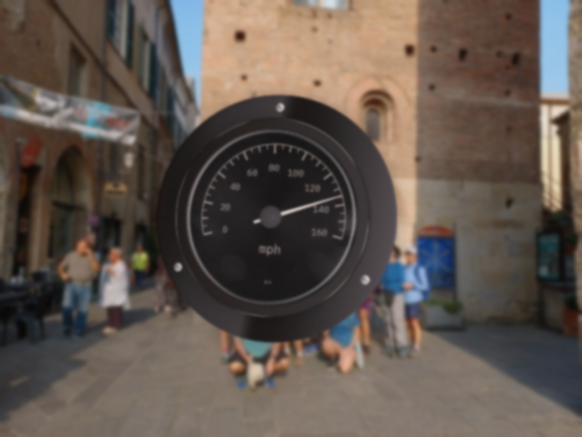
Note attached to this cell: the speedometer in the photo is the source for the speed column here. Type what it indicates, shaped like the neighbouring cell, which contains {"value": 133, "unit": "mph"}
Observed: {"value": 135, "unit": "mph"}
